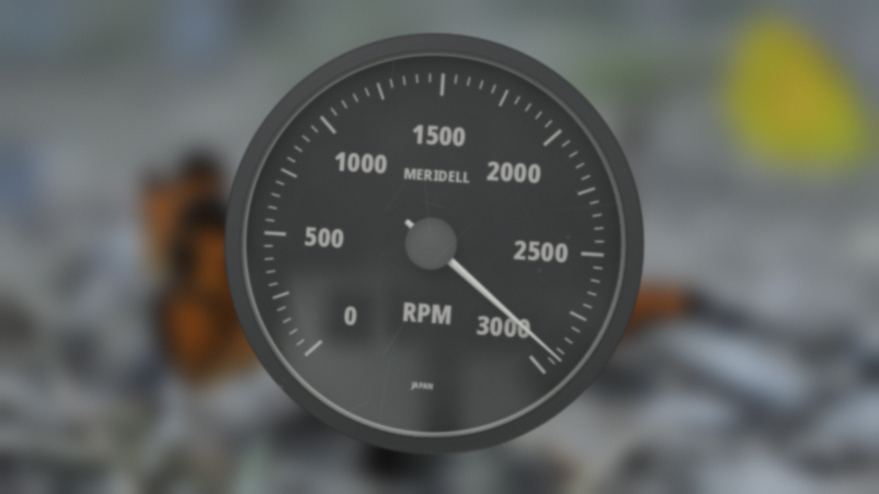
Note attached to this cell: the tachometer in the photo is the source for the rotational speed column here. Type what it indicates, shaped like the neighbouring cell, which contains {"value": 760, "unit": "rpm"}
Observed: {"value": 2925, "unit": "rpm"}
